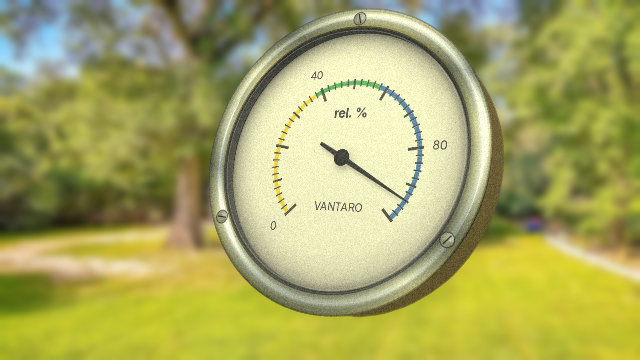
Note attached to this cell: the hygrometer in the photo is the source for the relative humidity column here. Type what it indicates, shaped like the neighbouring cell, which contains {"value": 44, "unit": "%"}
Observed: {"value": 94, "unit": "%"}
